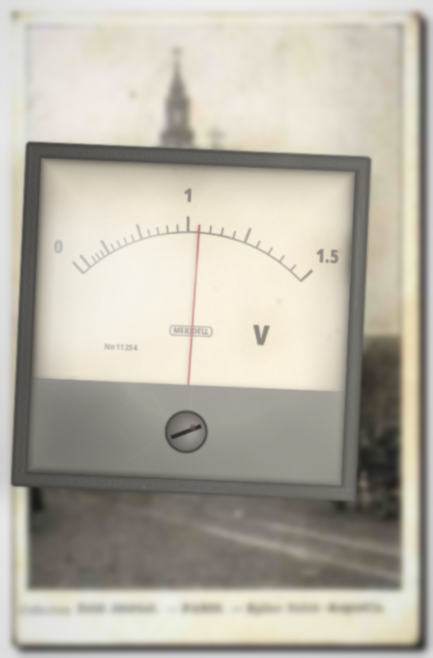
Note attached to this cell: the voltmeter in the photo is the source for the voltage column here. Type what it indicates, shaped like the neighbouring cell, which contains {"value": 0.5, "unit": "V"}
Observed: {"value": 1.05, "unit": "V"}
